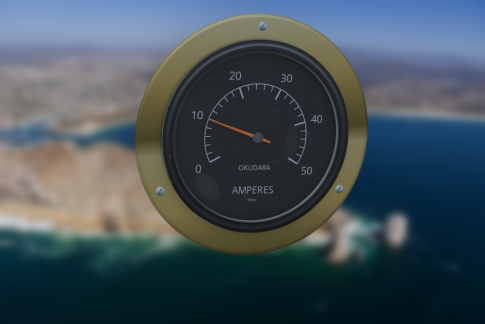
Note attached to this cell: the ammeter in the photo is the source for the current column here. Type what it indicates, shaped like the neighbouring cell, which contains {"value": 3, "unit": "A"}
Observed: {"value": 10, "unit": "A"}
